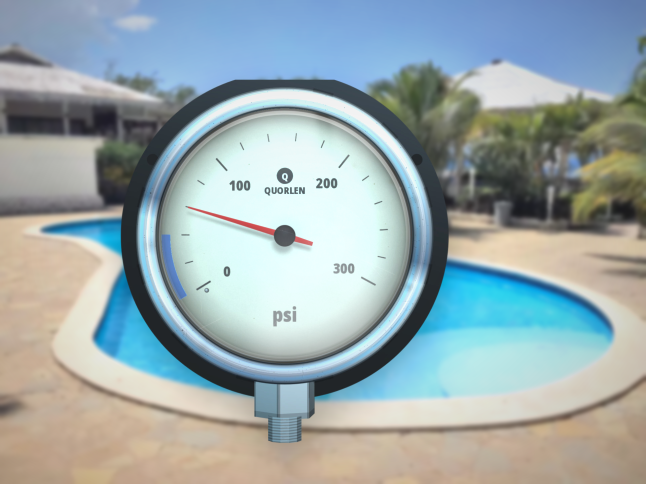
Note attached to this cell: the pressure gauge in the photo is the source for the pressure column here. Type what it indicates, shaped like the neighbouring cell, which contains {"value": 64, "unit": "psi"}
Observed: {"value": 60, "unit": "psi"}
